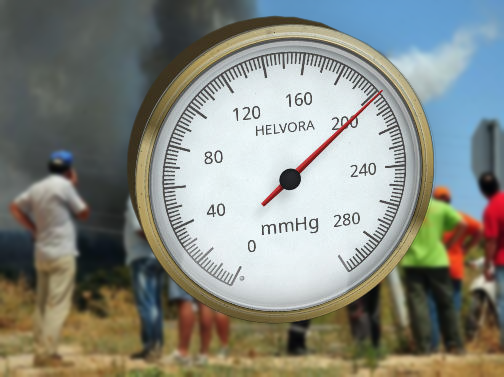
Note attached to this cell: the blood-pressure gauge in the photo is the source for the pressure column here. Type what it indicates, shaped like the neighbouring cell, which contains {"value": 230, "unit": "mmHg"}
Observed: {"value": 200, "unit": "mmHg"}
